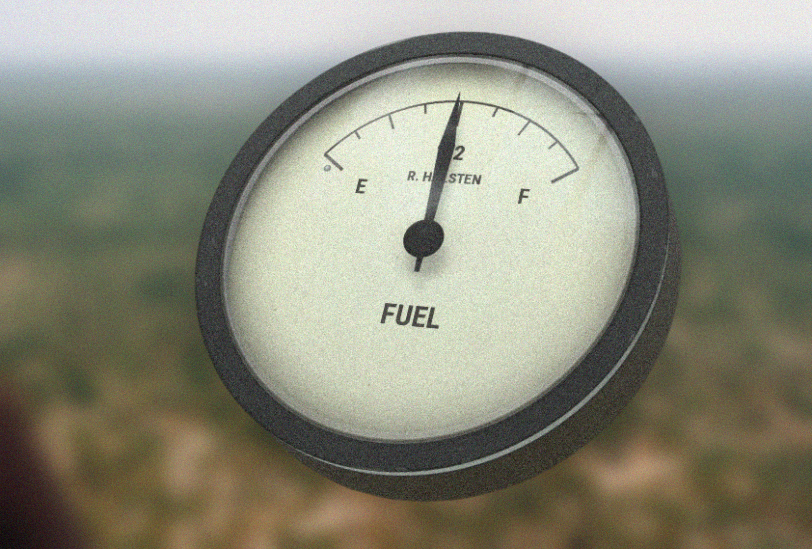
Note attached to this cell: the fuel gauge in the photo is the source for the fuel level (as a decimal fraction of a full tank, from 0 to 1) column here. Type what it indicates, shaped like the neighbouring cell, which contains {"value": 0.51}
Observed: {"value": 0.5}
